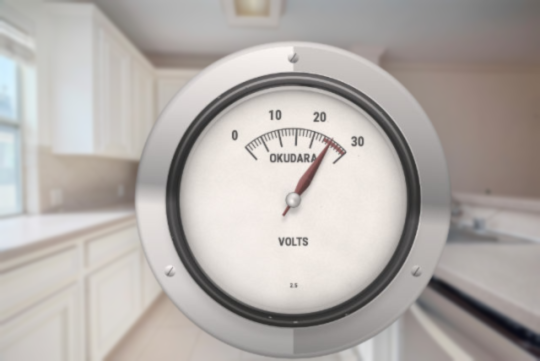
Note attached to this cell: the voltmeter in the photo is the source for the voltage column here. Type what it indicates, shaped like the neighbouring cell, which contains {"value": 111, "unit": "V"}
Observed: {"value": 25, "unit": "V"}
